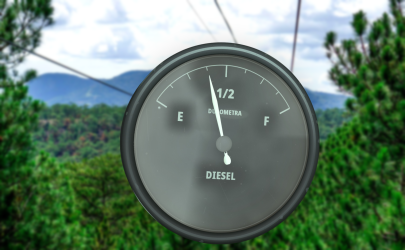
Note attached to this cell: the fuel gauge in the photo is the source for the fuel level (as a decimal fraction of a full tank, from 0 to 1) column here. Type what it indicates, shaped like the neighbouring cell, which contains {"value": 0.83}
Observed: {"value": 0.375}
